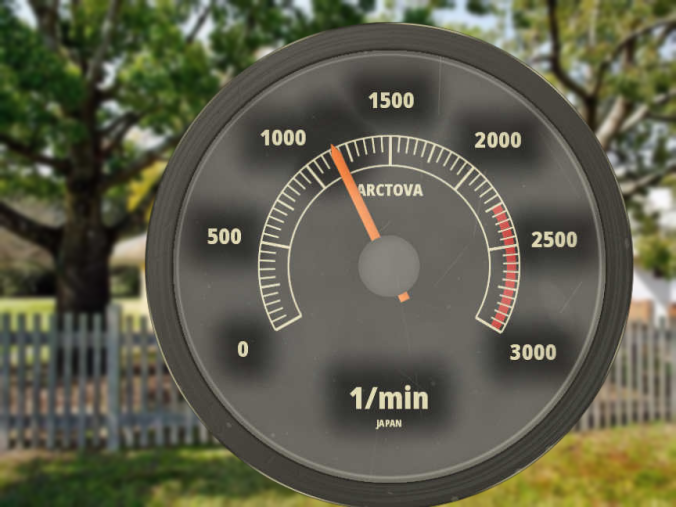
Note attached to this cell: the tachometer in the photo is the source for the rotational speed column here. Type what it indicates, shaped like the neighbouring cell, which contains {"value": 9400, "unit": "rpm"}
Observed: {"value": 1175, "unit": "rpm"}
